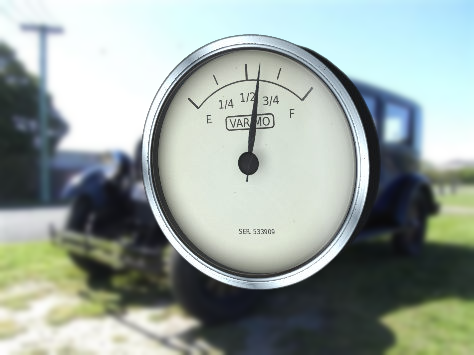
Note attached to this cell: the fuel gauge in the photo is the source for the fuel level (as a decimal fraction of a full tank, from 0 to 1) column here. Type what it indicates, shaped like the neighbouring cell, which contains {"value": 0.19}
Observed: {"value": 0.625}
